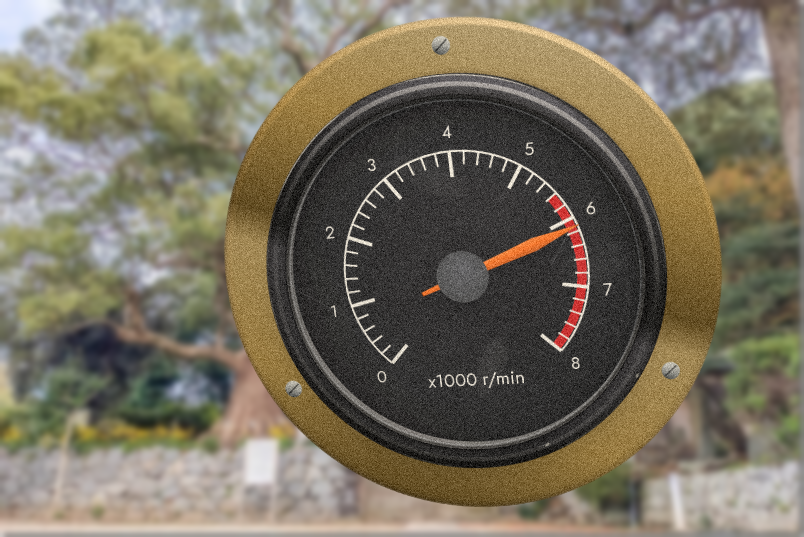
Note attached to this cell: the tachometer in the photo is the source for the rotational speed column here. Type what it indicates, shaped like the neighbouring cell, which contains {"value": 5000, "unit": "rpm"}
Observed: {"value": 6100, "unit": "rpm"}
